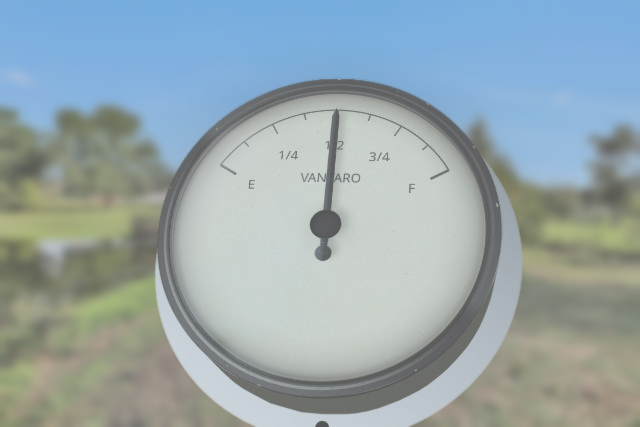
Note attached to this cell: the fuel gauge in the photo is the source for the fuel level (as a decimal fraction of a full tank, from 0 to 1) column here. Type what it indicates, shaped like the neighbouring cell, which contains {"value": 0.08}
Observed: {"value": 0.5}
